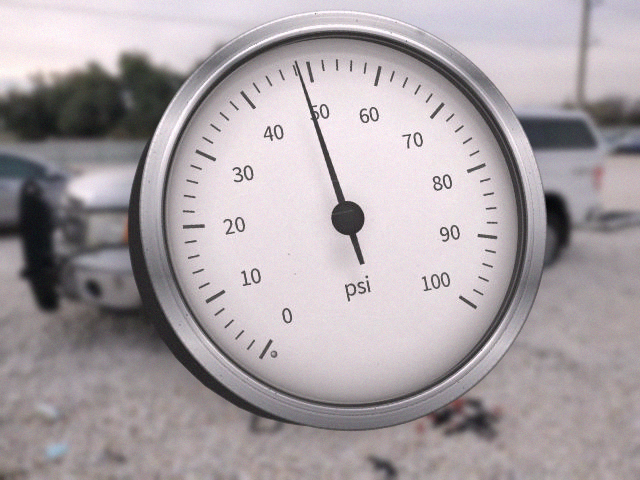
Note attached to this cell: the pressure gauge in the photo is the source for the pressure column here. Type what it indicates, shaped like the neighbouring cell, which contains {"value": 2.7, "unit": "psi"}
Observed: {"value": 48, "unit": "psi"}
